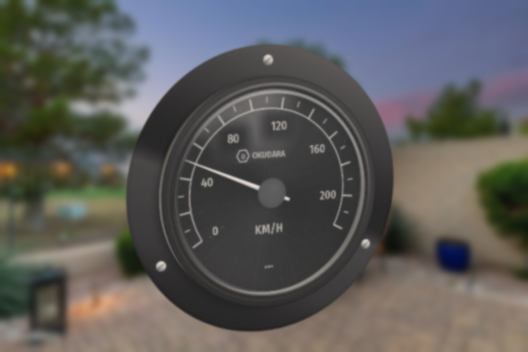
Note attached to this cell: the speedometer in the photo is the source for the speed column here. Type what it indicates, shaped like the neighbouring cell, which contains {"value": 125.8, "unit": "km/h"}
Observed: {"value": 50, "unit": "km/h"}
